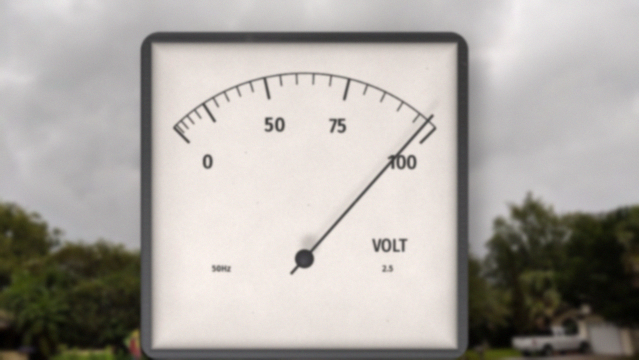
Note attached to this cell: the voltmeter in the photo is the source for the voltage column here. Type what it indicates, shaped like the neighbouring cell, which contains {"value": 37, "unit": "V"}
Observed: {"value": 97.5, "unit": "V"}
